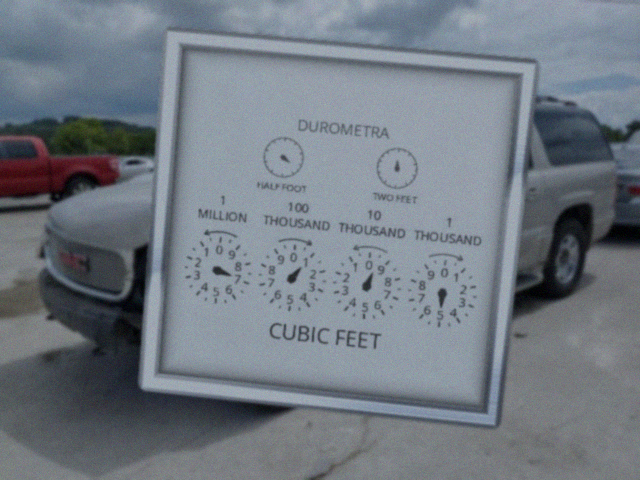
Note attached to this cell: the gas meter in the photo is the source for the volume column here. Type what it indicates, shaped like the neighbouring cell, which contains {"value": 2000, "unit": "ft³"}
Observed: {"value": 709500, "unit": "ft³"}
